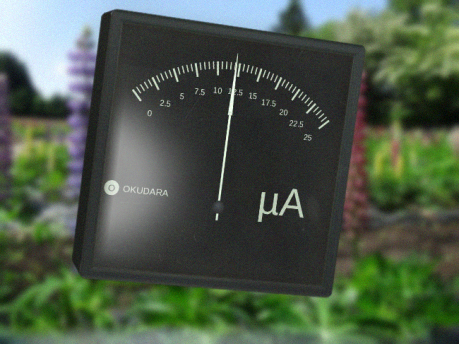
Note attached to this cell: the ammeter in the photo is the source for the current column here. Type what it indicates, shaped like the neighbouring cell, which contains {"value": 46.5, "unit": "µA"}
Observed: {"value": 12, "unit": "µA"}
